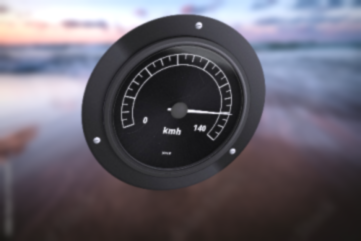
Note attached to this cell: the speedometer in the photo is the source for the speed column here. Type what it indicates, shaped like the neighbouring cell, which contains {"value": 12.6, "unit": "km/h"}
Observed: {"value": 120, "unit": "km/h"}
